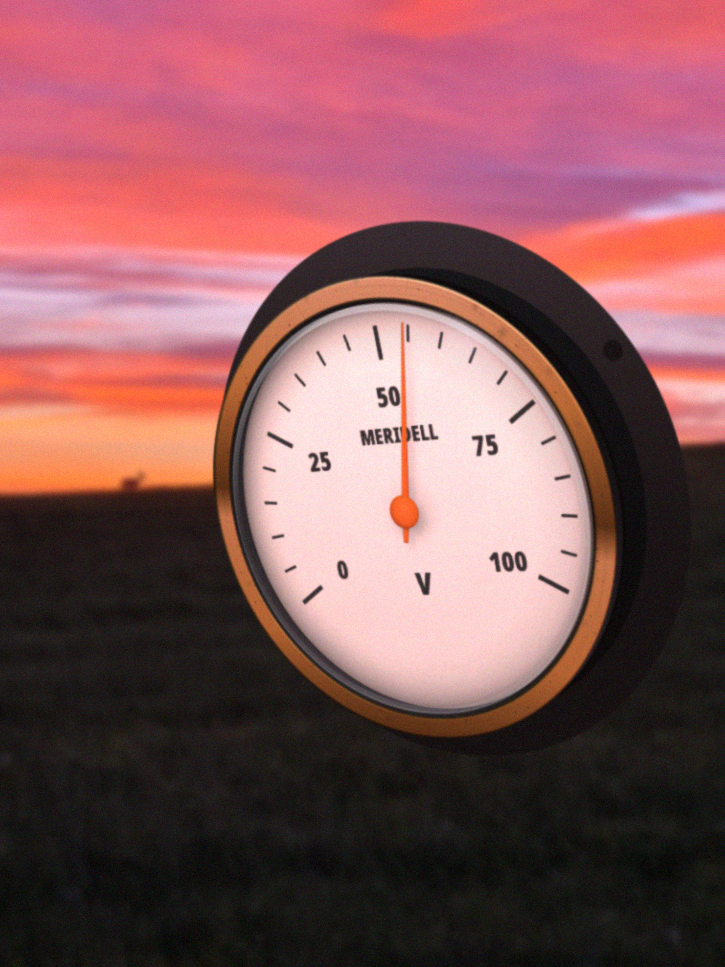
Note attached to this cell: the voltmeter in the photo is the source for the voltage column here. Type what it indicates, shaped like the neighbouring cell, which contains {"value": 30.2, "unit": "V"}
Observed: {"value": 55, "unit": "V"}
